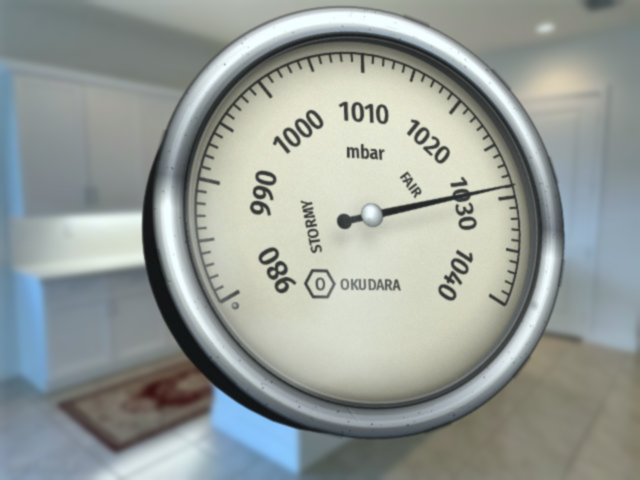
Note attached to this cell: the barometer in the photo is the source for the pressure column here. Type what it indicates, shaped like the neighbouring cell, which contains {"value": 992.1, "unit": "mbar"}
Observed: {"value": 1029, "unit": "mbar"}
